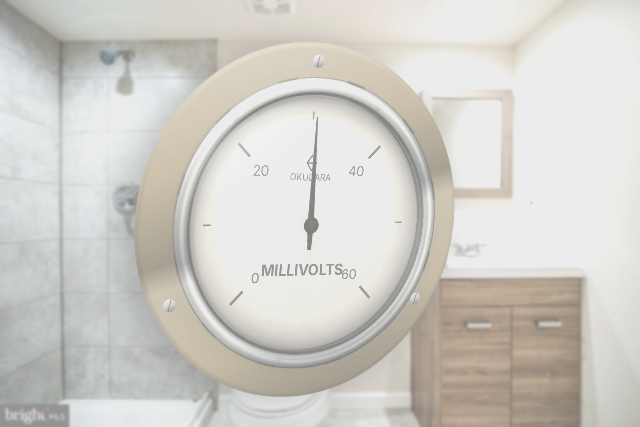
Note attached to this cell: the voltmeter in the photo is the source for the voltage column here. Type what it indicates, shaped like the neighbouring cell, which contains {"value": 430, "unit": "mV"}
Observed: {"value": 30, "unit": "mV"}
